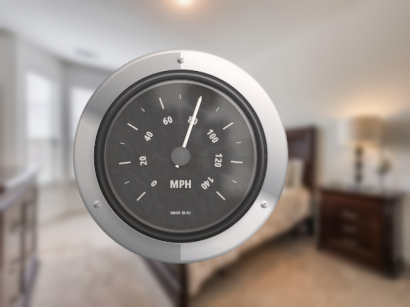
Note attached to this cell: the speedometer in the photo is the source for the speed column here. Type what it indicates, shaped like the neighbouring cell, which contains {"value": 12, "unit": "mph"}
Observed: {"value": 80, "unit": "mph"}
